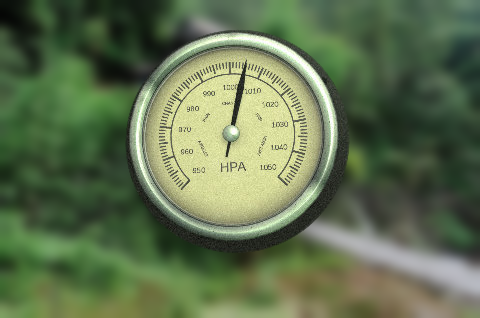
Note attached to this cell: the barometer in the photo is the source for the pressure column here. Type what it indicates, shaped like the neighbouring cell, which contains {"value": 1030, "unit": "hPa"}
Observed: {"value": 1005, "unit": "hPa"}
